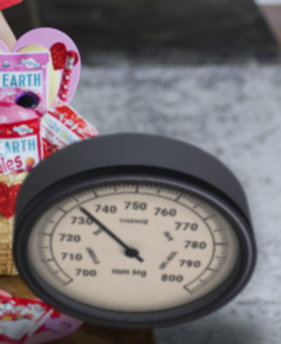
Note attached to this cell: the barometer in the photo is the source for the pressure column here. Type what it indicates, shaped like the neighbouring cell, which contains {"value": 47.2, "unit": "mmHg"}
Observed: {"value": 735, "unit": "mmHg"}
